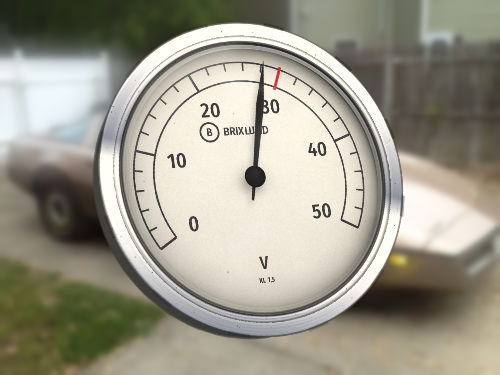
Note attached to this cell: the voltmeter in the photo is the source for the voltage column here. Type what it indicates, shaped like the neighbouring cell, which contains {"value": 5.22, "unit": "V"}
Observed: {"value": 28, "unit": "V"}
